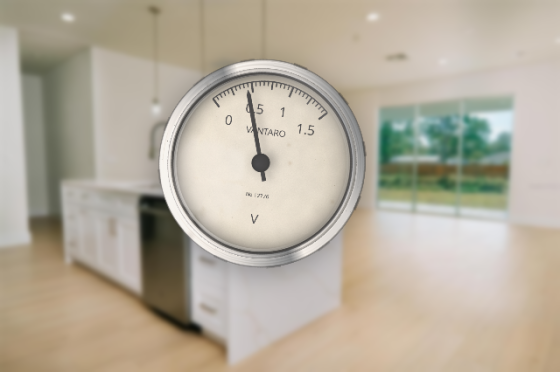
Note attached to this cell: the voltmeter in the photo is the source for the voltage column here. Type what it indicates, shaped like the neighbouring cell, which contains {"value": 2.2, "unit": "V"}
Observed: {"value": 0.45, "unit": "V"}
